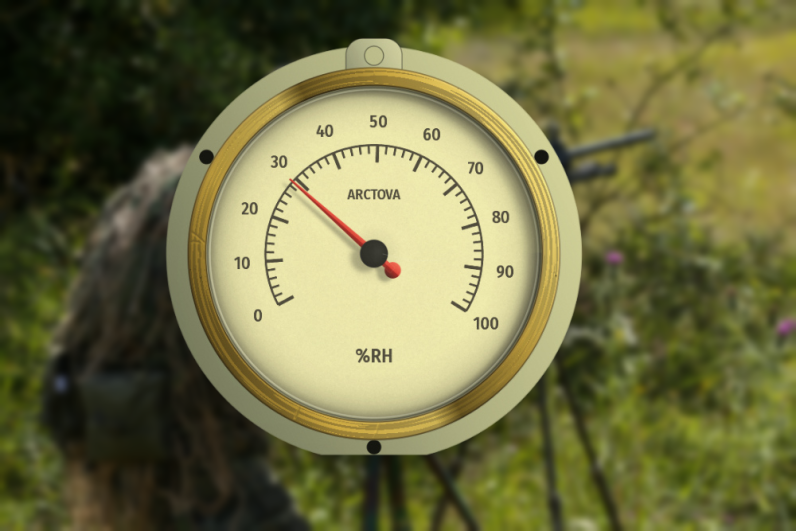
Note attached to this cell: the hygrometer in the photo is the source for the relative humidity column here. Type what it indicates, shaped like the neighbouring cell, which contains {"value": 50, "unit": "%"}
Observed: {"value": 29, "unit": "%"}
